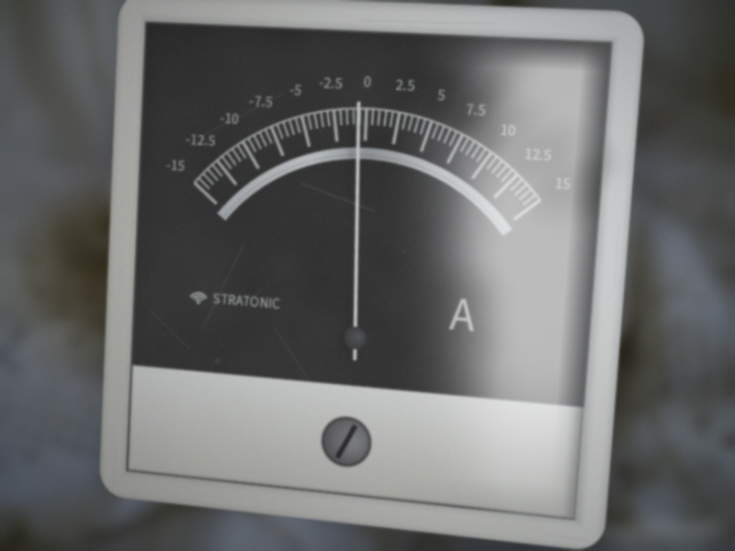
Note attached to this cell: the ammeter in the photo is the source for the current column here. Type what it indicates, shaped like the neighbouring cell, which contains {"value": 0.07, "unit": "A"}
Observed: {"value": -0.5, "unit": "A"}
